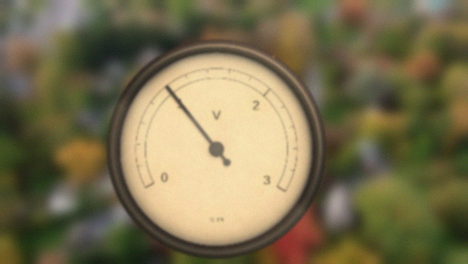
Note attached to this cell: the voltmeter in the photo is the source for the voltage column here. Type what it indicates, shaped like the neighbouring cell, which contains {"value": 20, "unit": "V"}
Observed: {"value": 1, "unit": "V"}
